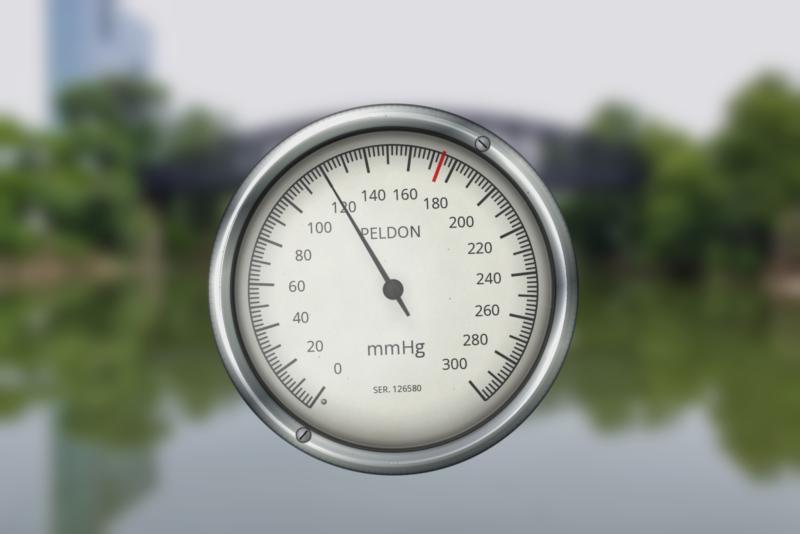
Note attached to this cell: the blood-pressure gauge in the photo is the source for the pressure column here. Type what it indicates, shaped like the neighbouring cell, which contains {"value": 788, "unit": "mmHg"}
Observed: {"value": 120, "unit": "mmHg"}
